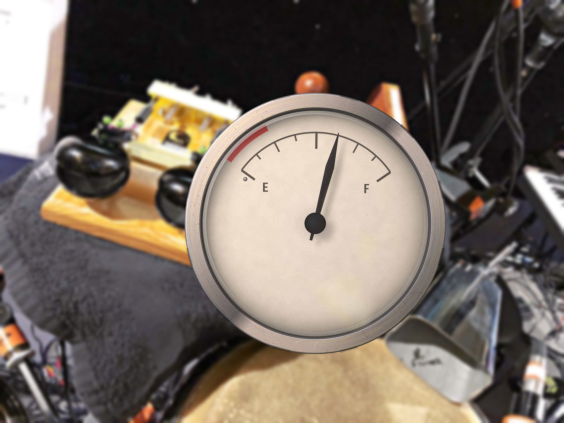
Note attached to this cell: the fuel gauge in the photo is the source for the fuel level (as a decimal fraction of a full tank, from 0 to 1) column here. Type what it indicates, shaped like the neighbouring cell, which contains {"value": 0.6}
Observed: {"value": 0.625}
